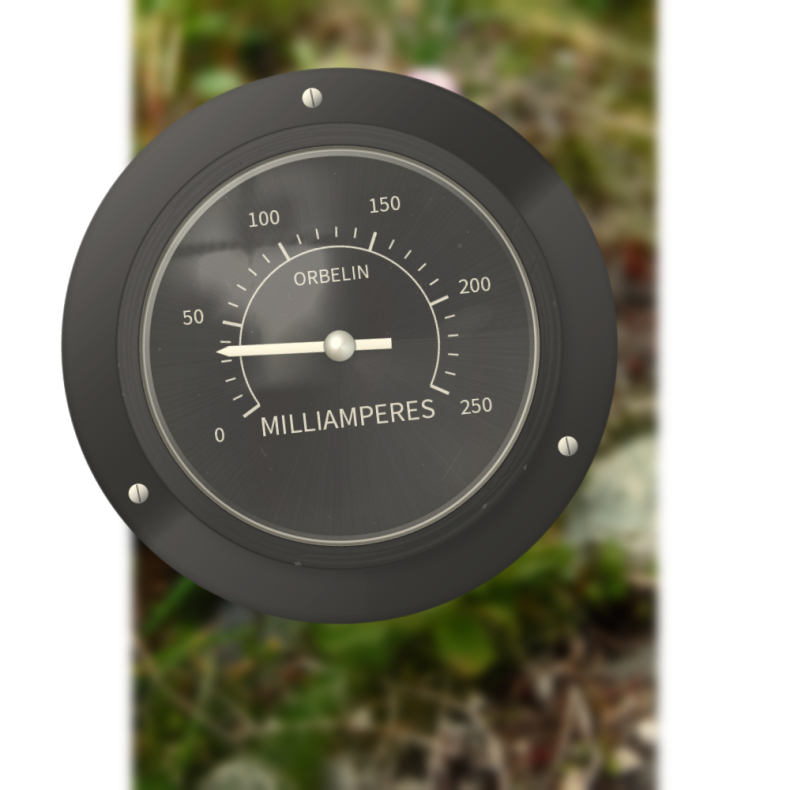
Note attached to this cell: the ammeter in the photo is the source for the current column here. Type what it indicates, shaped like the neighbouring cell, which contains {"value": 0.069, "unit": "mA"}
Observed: {"value": 35, "unit": "mA"}
